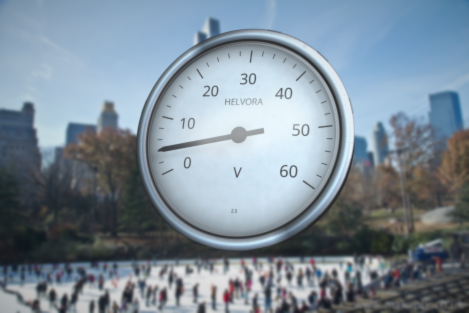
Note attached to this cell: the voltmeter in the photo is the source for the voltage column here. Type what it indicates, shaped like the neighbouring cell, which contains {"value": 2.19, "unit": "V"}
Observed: {"value": 4, "unit": "V"}
